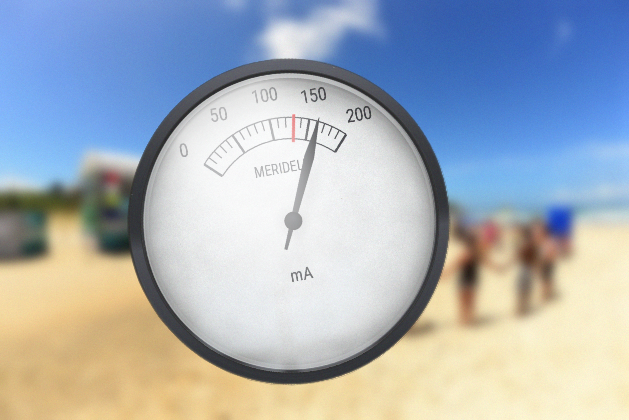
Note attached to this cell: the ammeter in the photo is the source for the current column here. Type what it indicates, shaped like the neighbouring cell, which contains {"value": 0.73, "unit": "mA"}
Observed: {"value": 160, "unit": "mA"}
